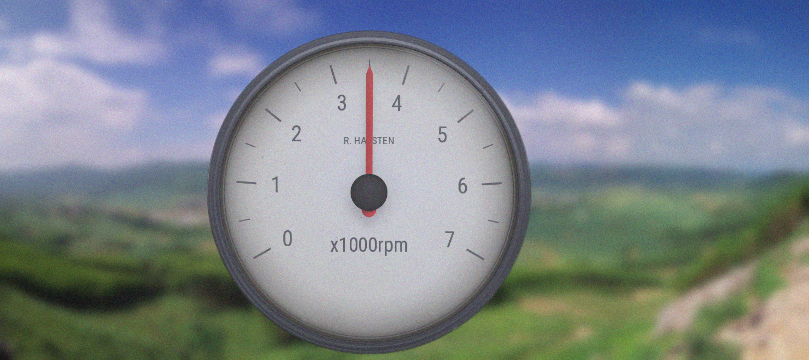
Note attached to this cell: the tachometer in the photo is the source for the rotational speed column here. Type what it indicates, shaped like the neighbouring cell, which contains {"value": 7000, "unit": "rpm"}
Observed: {"value": 3500, "unit": "rpm"}
